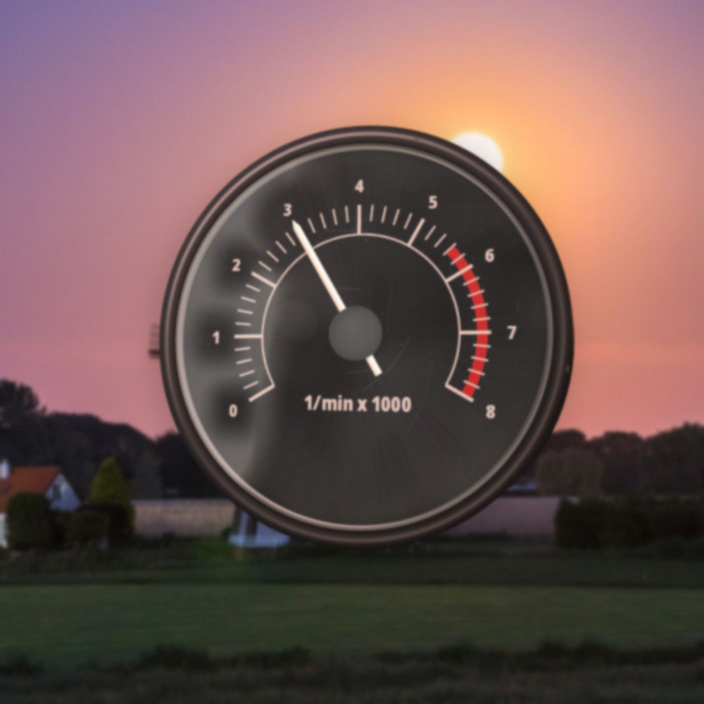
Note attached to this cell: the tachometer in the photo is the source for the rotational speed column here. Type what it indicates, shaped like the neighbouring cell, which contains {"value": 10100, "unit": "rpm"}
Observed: {"value": 3000, "unit": "rpm"}
